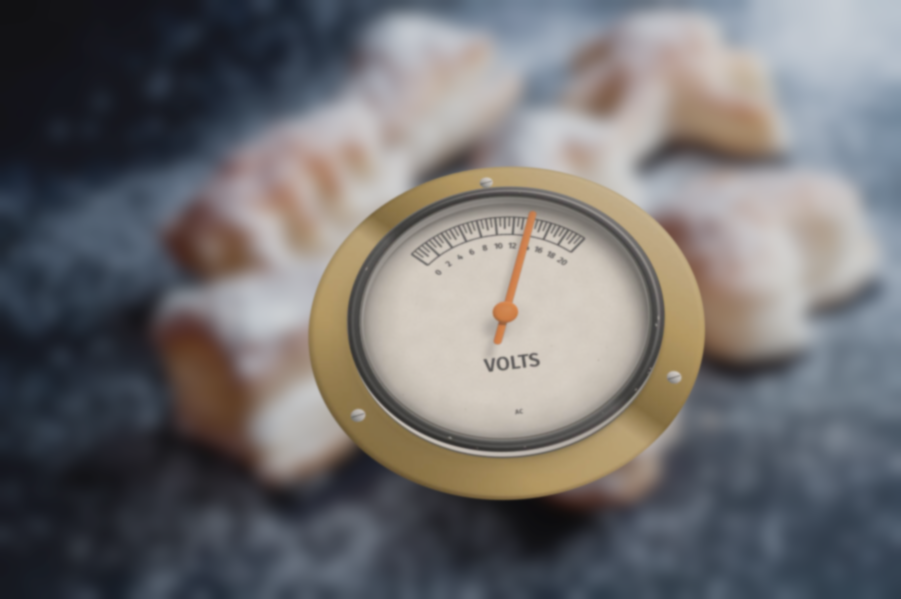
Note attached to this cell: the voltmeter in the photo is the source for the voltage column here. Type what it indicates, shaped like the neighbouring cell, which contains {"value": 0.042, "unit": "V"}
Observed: {"value": 14, "unit": "V"}
